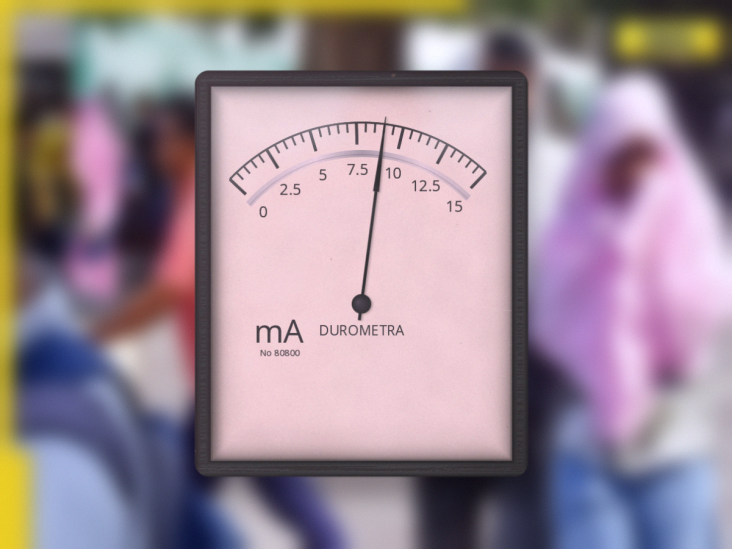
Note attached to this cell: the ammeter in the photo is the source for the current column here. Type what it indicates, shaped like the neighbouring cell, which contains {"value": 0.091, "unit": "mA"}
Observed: {"value": 9, "unit": "mA"}
